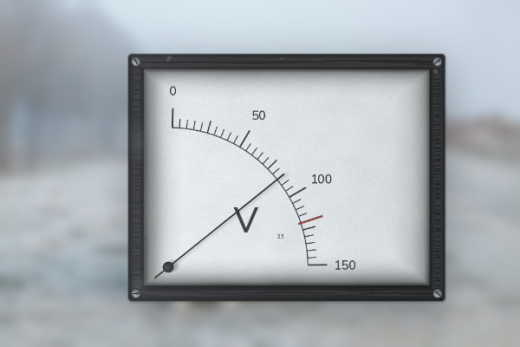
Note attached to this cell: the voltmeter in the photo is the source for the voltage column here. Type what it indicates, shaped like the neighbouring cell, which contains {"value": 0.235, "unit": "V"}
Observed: {"value": 85, "unit": "V"}
